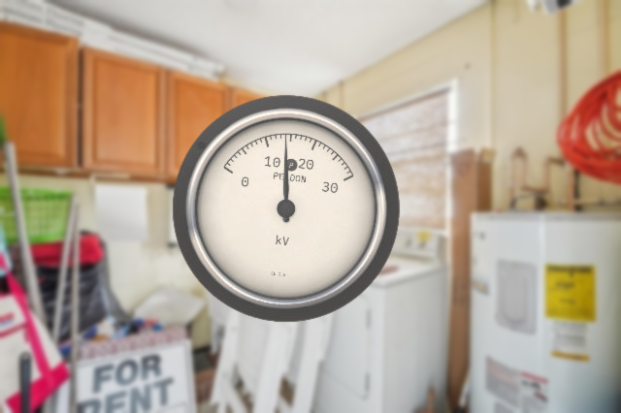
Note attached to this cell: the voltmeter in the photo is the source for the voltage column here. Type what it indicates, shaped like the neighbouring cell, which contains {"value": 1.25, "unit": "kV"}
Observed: {"value": 14, "unit": "kV"}
